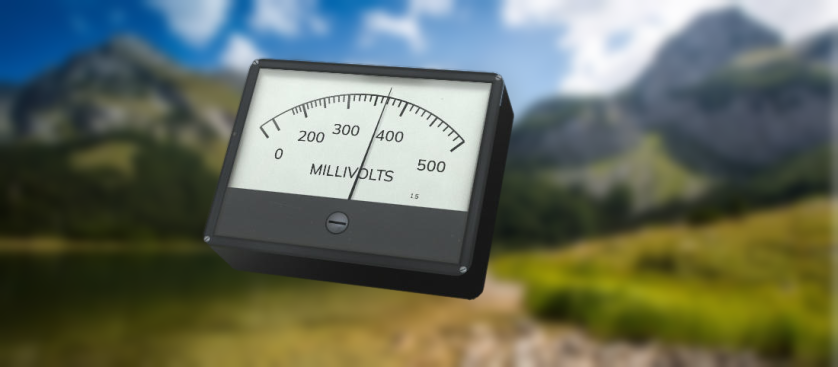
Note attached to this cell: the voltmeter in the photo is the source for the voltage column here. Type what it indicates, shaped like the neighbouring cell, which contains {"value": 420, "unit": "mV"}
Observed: {"value": 370, "unit": "mV"}
